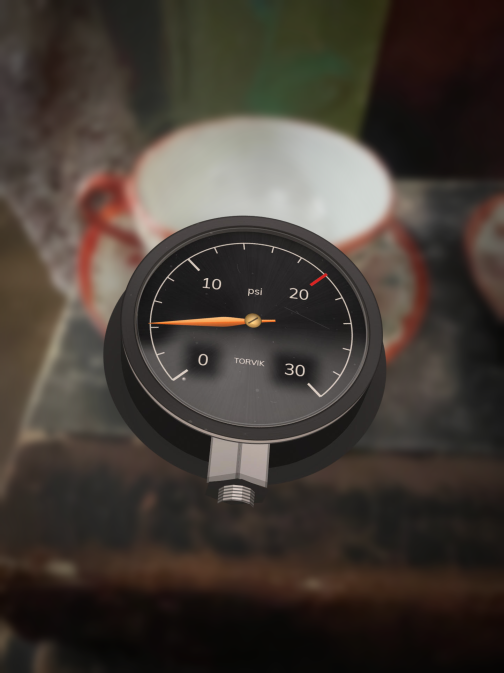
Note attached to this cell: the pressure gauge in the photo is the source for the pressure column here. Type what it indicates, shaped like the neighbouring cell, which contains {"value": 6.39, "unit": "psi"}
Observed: {"value": 4, "unit": "psi"}
